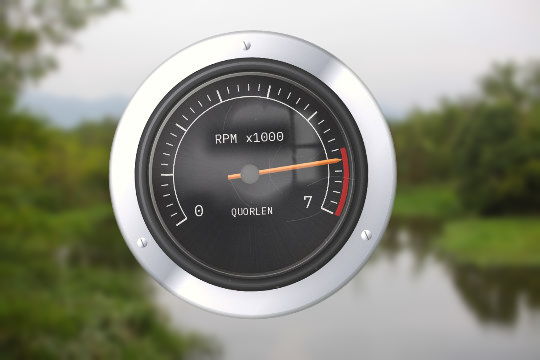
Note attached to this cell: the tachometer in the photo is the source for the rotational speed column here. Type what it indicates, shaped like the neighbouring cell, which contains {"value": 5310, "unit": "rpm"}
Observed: {"value": 6000, "unit": "rpm"}
